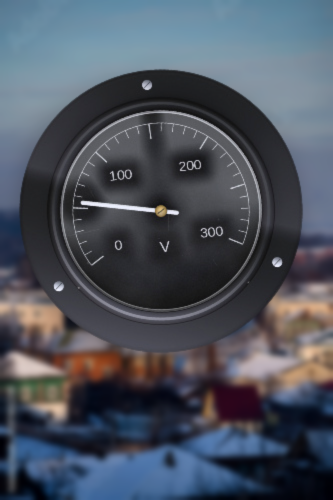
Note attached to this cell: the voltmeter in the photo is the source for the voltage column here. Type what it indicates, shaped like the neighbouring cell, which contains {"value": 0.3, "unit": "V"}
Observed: {"value": 55, "unit": "V"}
